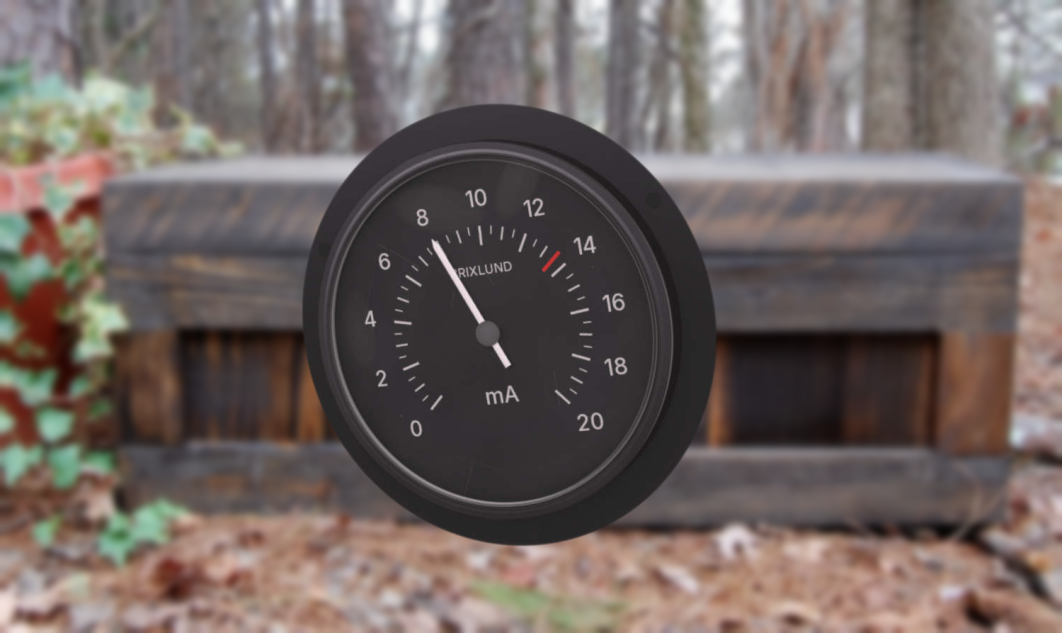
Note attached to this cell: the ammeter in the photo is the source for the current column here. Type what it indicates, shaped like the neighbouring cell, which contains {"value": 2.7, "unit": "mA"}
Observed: {"value": 8, "unit": "mA"}
